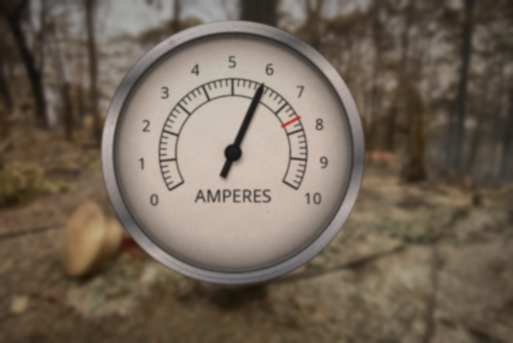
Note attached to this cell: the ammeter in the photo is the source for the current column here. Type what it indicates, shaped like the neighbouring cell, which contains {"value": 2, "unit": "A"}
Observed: {"value": 6, "unit": "A"}
